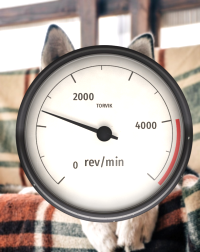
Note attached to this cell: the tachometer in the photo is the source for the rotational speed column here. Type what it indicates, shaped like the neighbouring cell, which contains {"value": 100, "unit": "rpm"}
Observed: {"value": 1250, "unit": "rpm"}
